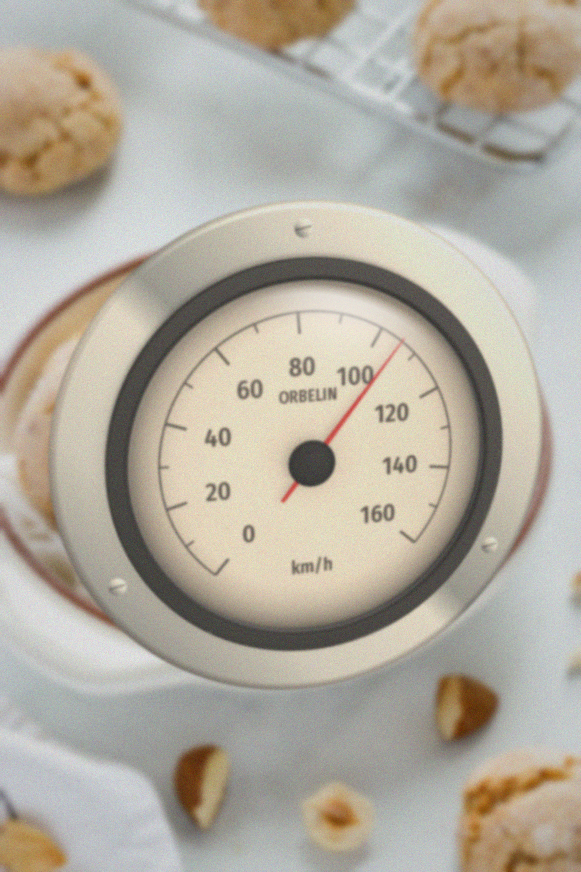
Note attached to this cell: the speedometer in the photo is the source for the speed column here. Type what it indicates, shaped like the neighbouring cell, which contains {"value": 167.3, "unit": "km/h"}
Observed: {"value": 105, "unit": "km/h"}
